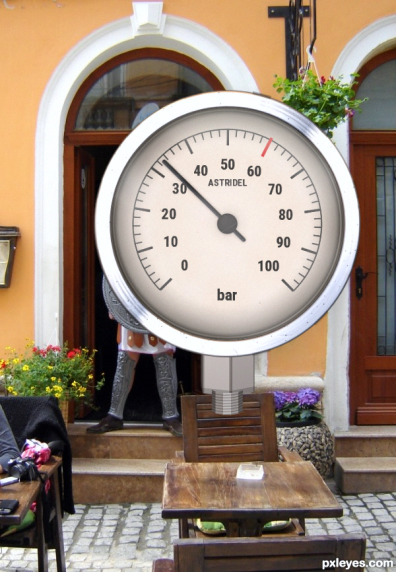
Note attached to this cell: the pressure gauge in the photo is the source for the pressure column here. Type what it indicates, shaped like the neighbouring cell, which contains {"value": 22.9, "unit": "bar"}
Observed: {"value": 33, "unit": "bar"}
